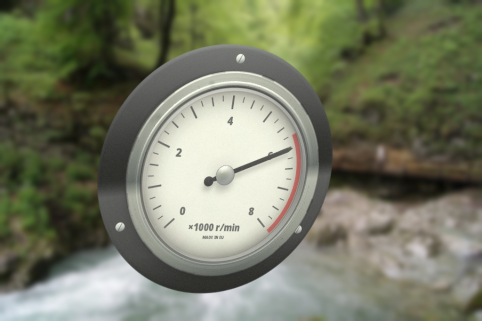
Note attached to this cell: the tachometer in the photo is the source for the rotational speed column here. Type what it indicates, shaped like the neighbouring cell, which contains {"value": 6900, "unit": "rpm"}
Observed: {"value": 6000, "unit": "rpm"}
